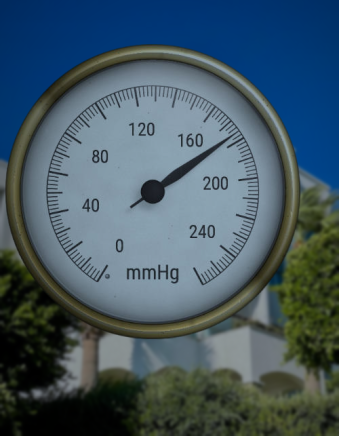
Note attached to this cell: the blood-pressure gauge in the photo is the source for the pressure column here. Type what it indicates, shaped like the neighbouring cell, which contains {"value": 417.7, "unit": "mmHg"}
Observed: {"value": 176, "unit": "mmHg"}
